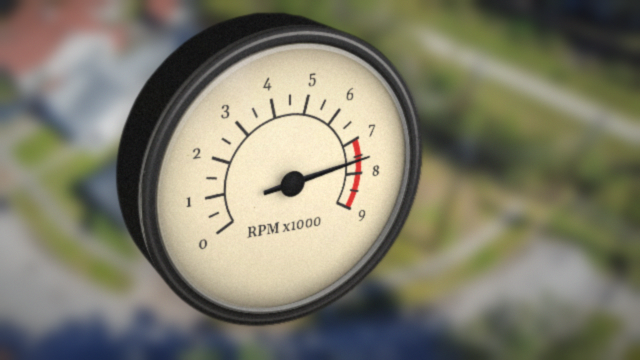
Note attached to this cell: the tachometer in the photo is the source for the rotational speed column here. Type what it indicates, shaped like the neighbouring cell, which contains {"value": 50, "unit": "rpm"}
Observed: {"value": 7500, "unit": "rpm"}
